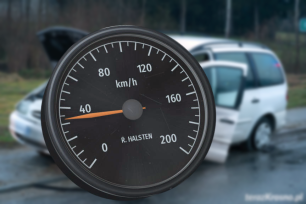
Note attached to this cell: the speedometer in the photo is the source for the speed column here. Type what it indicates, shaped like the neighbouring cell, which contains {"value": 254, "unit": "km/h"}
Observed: {"value": 32.5, "unit": "km/h"}
